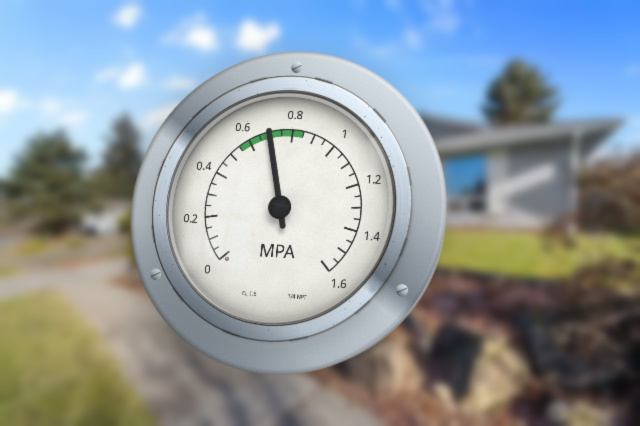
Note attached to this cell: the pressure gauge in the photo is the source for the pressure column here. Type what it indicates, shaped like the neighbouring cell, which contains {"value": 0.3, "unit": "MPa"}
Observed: {"value": 0.7, "unit": "MPa"}
